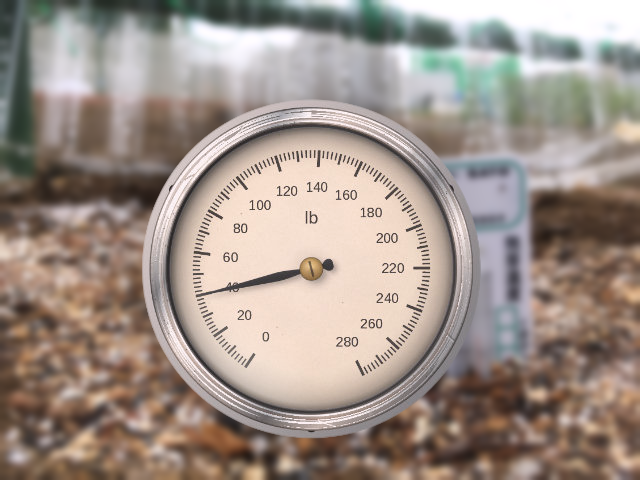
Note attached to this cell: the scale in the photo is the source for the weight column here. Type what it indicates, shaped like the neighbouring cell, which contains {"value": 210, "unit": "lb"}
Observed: {"value": 40, "unit": "lb"}
